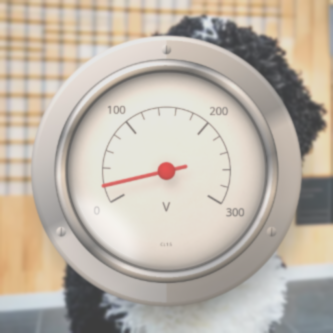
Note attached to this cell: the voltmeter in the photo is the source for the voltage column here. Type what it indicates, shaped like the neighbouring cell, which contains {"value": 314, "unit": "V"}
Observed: {"value": 20, "unit": "V"}
